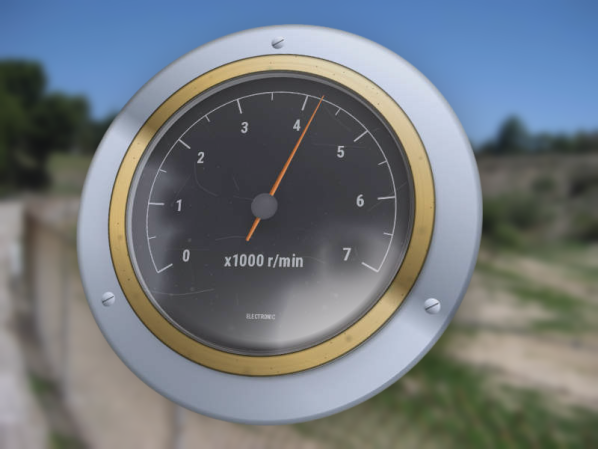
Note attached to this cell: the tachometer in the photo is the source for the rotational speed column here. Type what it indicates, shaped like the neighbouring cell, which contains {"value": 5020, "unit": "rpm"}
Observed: {"value": 4250, "unit": "rpm"}
